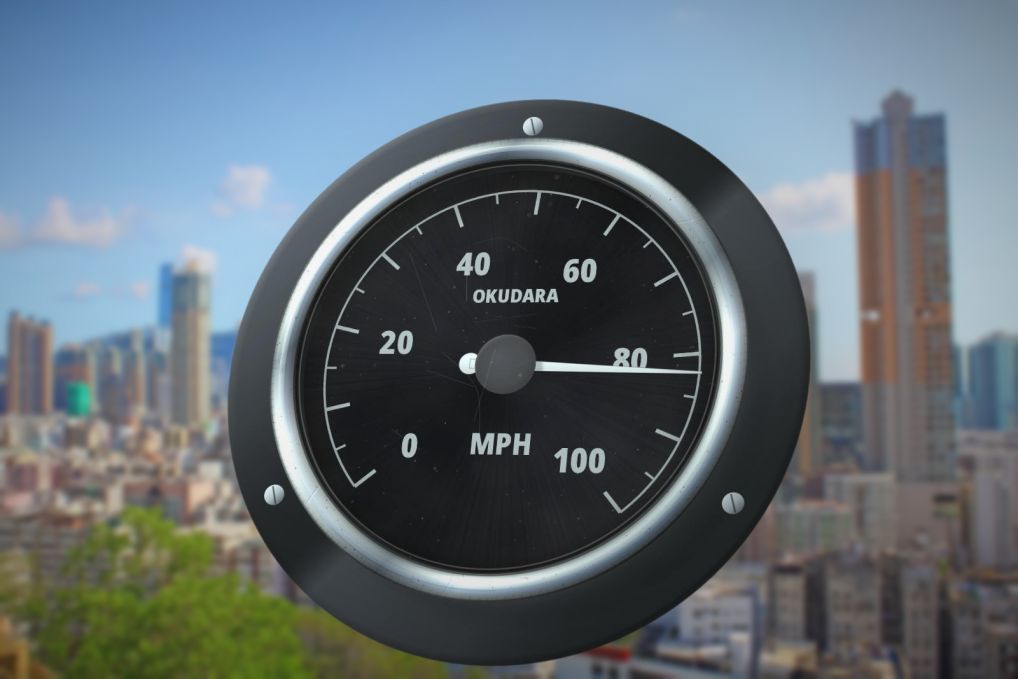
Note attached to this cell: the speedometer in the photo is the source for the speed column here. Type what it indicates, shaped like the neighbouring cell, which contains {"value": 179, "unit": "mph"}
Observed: {"value": 82.5, "unit": "mph"}
